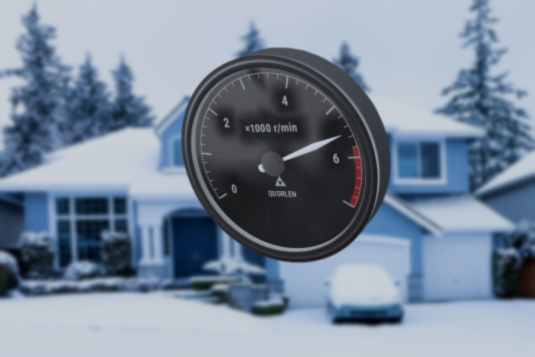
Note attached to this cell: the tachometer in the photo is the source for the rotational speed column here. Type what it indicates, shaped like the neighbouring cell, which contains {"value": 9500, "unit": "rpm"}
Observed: {"value": 5500, "unit": "rpm"}
